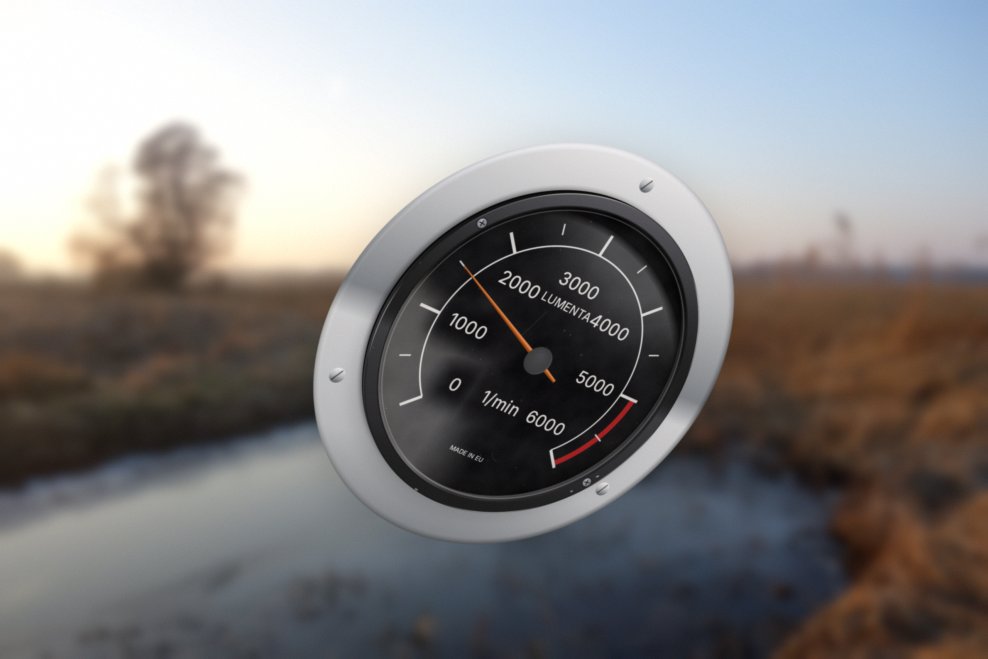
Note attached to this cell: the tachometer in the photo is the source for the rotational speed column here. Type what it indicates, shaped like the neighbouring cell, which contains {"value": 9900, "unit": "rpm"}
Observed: {"value": 1500, "unit": "rpm"}
